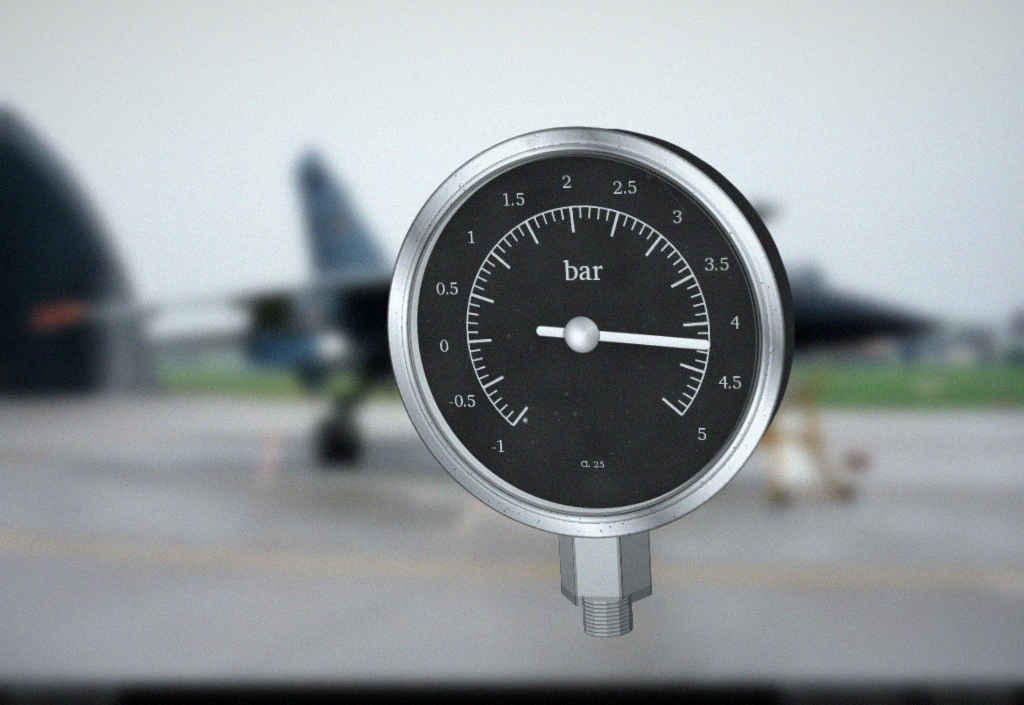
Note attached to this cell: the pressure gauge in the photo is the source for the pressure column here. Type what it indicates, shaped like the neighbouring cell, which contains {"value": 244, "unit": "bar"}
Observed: {"value": 4.2, "unit": "bar"}
